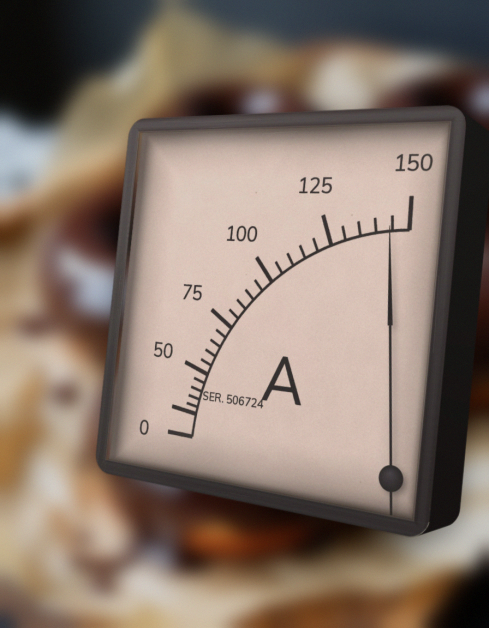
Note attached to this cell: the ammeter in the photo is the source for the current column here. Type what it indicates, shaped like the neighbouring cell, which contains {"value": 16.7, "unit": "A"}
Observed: {"value": 145, "unit": "A"}
